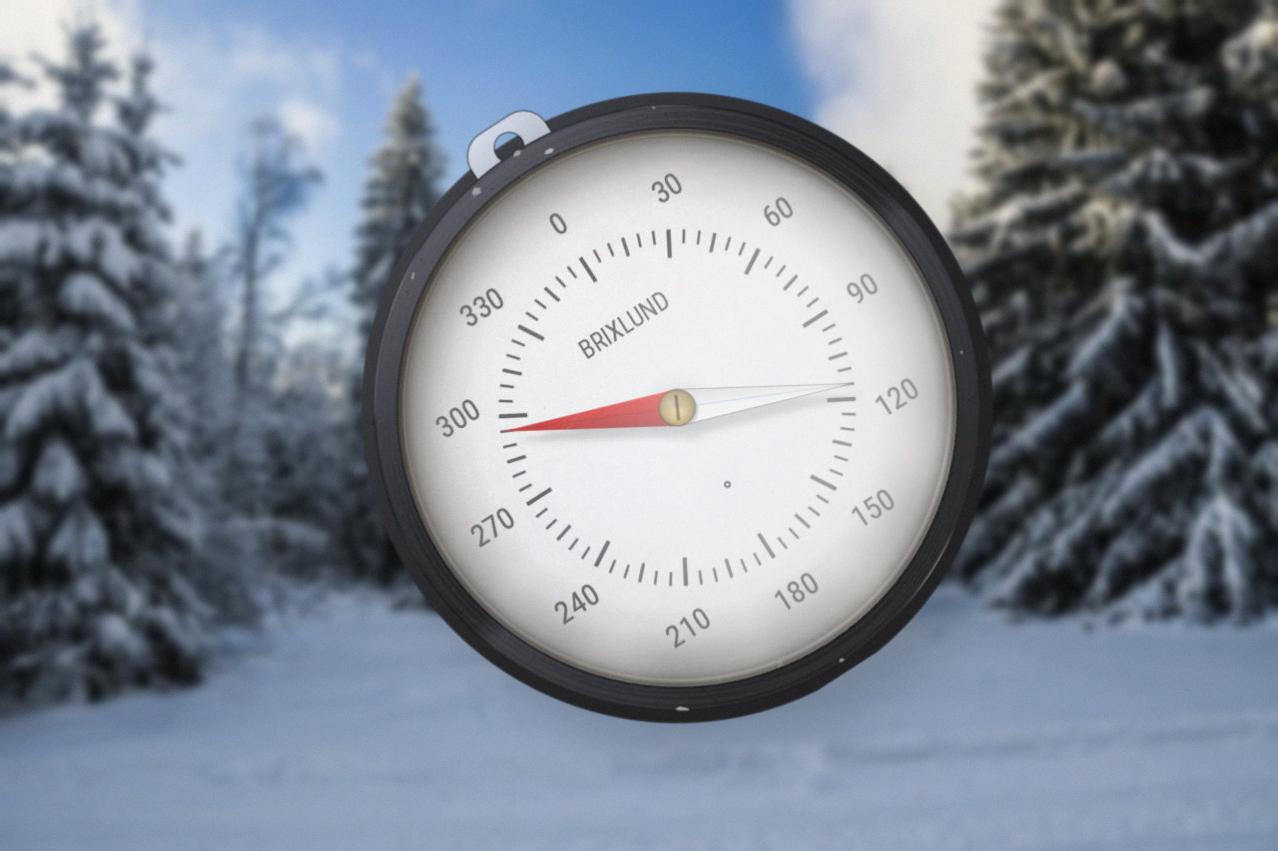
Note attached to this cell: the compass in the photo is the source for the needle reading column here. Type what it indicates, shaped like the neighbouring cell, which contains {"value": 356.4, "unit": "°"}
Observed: {"value": 295, "unit": "°"}
